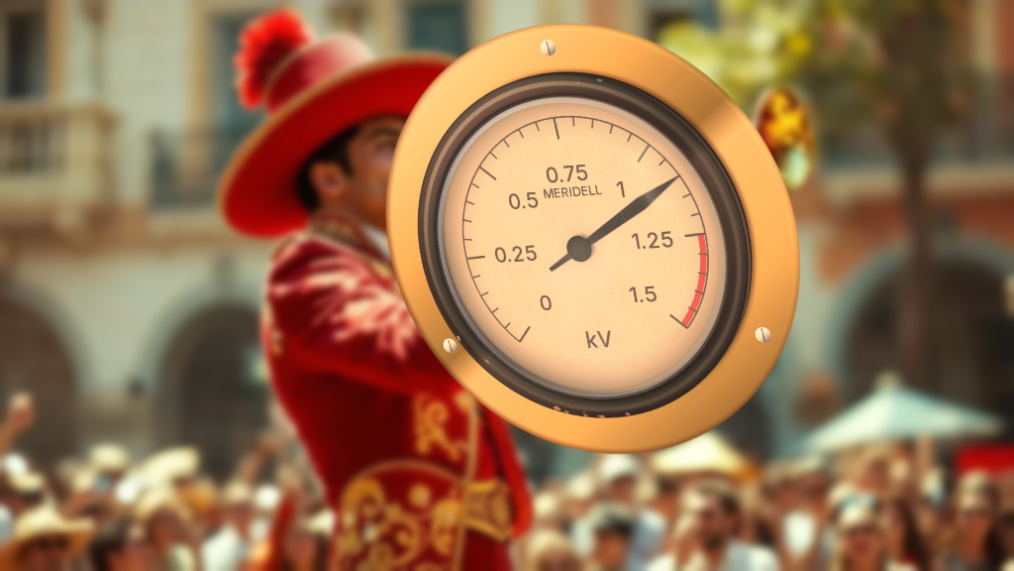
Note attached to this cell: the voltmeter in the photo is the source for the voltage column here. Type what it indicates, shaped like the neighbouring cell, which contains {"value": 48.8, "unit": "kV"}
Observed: {"value": 1.1, "unit": "kV"}
